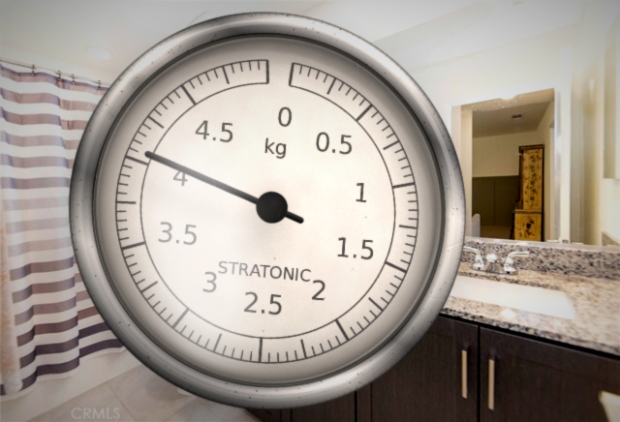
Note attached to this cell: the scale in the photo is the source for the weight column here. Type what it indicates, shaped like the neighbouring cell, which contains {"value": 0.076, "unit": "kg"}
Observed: {"value": 4.05, "unit": "kg"}
